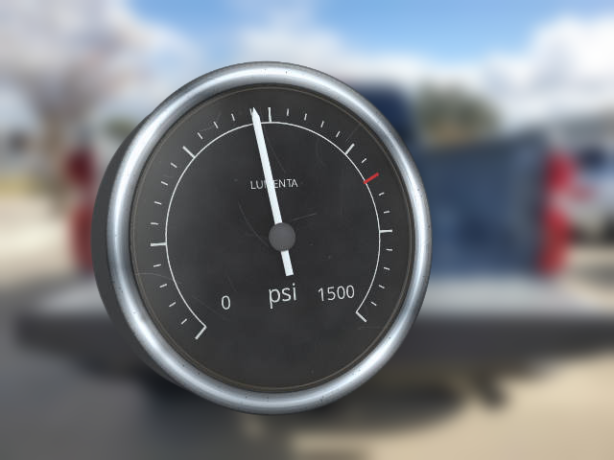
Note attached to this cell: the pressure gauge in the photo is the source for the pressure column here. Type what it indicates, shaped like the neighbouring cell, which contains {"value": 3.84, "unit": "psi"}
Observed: {"value": 700, "unit": "psi"}
